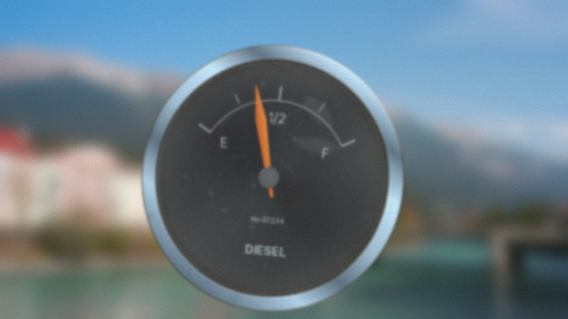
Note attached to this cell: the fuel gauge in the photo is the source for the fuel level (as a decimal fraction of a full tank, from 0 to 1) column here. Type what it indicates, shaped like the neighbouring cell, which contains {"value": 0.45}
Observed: {"value": 0.375}
